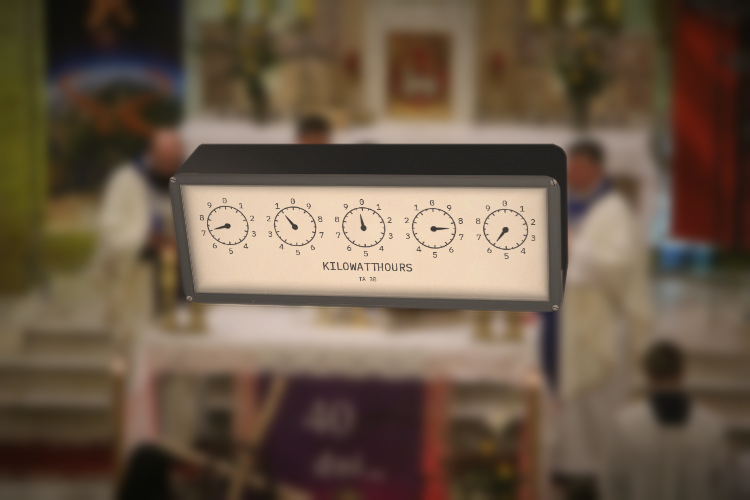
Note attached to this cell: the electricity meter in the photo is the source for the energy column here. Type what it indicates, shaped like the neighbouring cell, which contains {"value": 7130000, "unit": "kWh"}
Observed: {"value": 70976, "unit": "kWh"}
